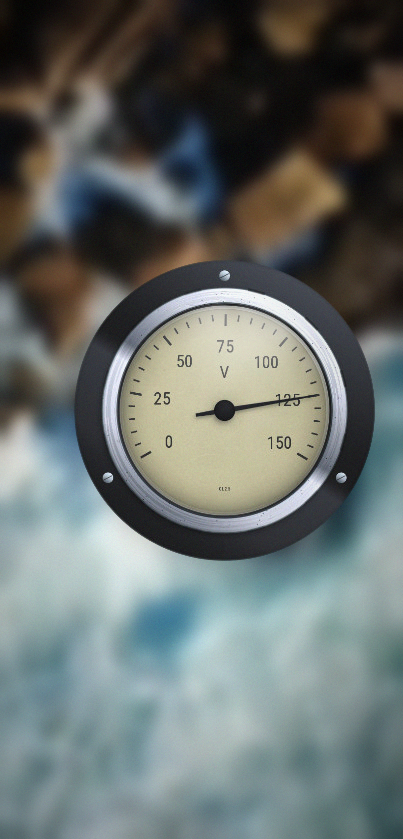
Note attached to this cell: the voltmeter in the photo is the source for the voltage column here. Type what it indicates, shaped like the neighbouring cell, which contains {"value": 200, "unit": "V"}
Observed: {"value": 125, "unit": "V"}
